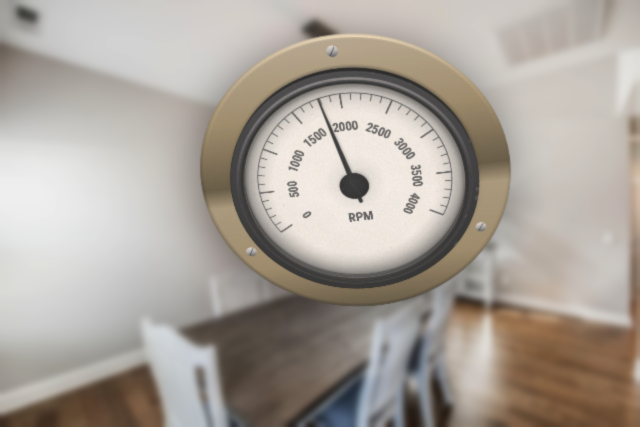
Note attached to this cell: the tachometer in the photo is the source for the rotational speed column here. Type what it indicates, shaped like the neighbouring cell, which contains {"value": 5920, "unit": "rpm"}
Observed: {"value": 1800, "unit": "rpm"}
